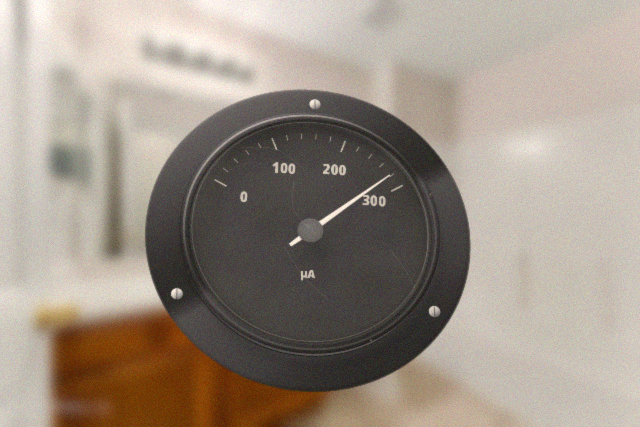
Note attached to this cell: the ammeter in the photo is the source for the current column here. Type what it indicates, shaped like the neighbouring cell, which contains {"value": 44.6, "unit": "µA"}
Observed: {"value": 280, "unit": "µA"}
